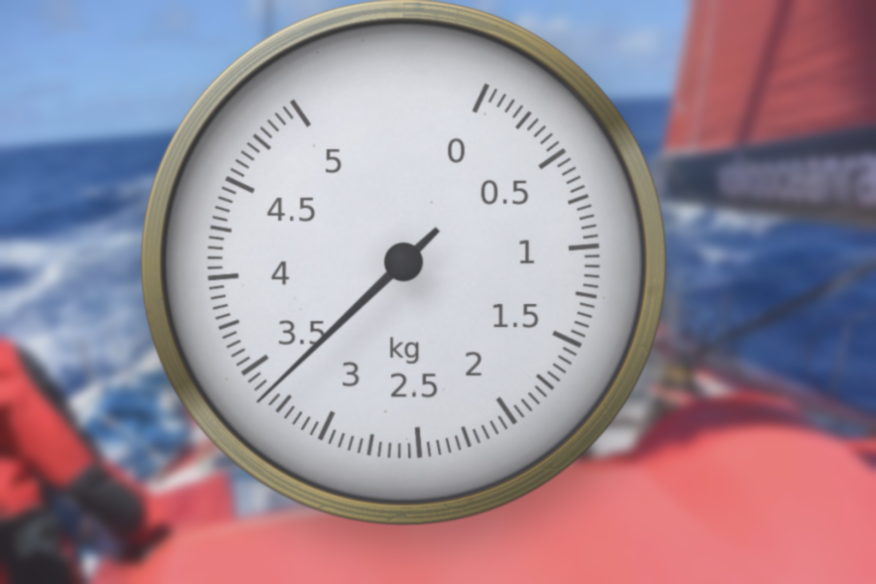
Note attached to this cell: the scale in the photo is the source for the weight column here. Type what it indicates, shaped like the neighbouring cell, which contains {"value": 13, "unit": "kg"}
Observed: {"value": 3.35, "unit": "kg"}
